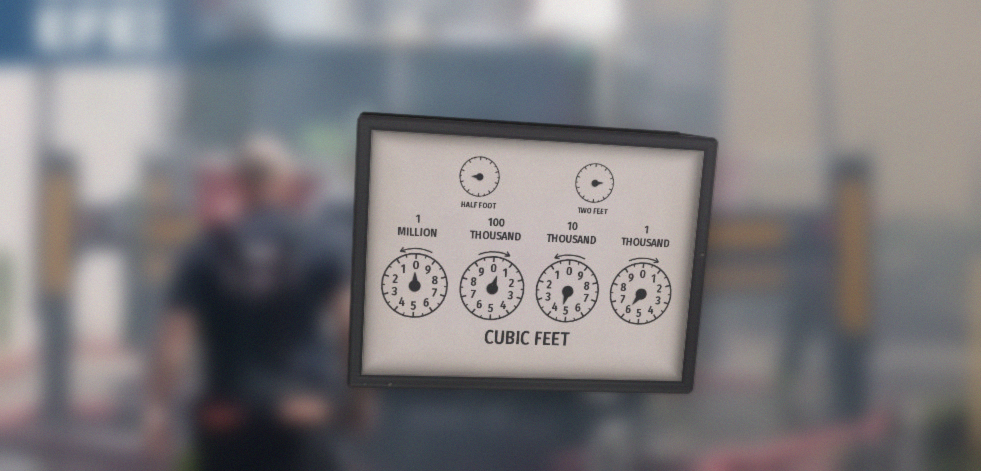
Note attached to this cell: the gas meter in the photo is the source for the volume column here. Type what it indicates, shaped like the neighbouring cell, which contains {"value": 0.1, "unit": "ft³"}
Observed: {"value": 4600, "unit": "ft³"}
